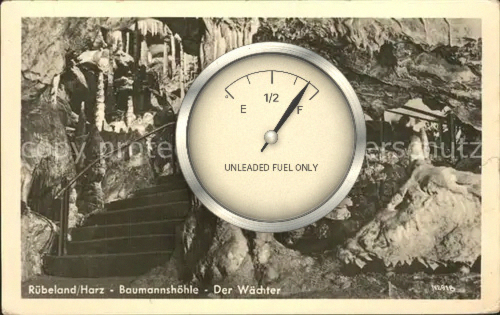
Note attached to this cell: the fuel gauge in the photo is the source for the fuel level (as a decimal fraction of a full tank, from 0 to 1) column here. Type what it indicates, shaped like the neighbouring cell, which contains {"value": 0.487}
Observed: {"value": 0.875}
